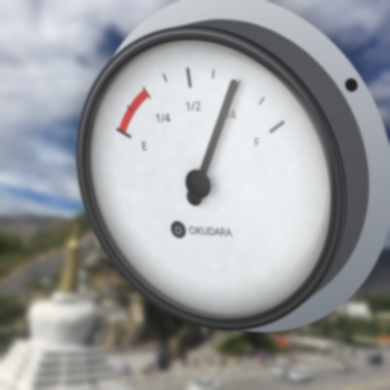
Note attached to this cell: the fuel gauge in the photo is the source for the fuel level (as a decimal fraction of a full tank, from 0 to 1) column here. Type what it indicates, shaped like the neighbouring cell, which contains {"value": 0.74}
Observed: {"value": 0.75}
